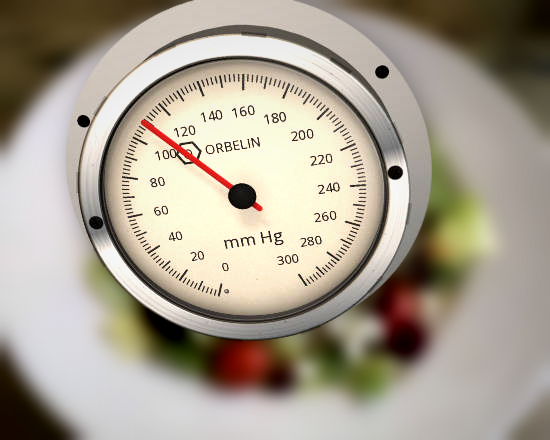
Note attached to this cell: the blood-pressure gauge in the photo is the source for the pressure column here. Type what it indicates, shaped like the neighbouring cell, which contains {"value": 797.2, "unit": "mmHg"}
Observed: {"value": 110, "unit": "mmHg"}
